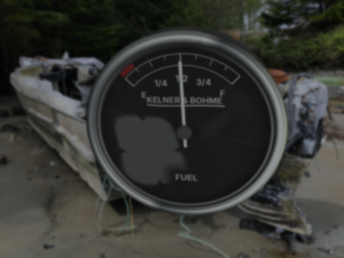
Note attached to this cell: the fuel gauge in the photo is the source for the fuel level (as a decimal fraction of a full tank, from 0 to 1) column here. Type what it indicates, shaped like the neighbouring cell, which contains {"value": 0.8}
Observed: {"value": 0.5}
